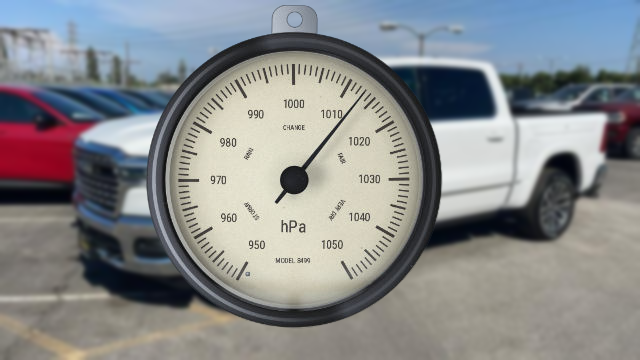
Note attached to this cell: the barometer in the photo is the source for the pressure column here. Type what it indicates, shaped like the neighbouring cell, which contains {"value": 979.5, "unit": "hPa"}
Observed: {"value": 1013, "unit": "hPa"}
